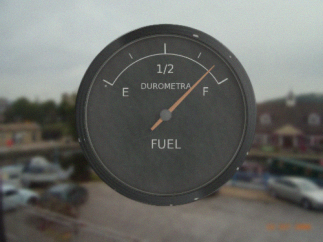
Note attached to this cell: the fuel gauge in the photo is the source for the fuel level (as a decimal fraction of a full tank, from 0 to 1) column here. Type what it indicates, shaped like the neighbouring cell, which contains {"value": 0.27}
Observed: {"value": 0.875}
